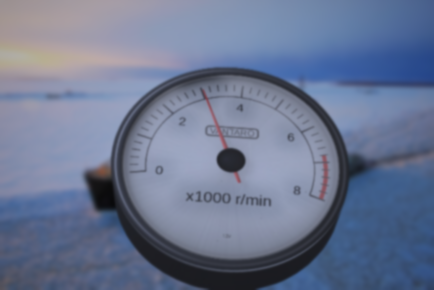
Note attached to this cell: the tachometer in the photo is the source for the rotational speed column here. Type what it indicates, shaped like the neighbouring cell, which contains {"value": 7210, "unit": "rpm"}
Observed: {"value": 3000, "unit": "rpm"}
